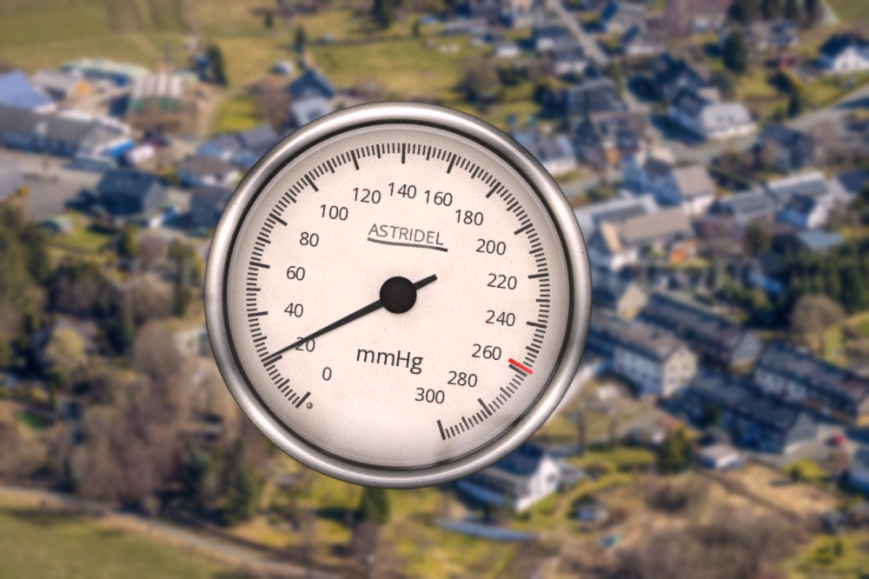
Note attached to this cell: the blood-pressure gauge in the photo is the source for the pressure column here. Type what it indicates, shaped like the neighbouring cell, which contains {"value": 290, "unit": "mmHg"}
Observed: {"value": 22, "unit": "mmHg"}
